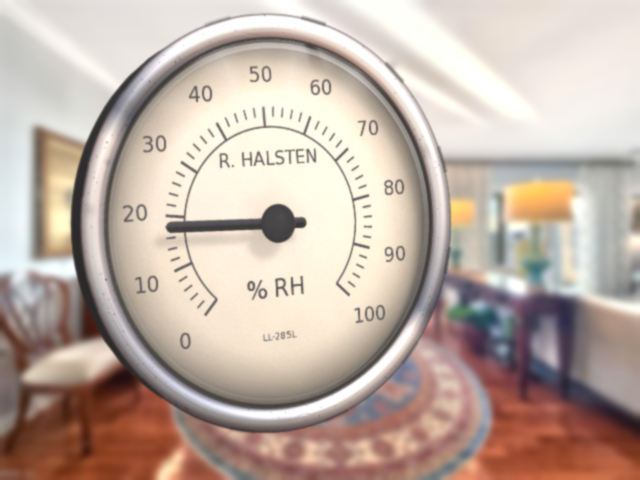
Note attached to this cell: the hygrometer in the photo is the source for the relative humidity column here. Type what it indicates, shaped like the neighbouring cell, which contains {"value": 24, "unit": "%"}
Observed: {"value": 18, "unit": "%"}
